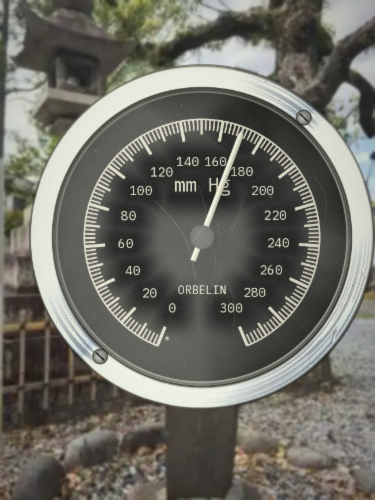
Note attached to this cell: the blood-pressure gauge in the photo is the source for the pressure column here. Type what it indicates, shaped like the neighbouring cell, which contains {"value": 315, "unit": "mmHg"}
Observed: {"value": 170, "unit": "mmHg"}
